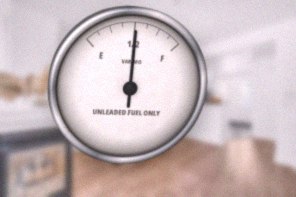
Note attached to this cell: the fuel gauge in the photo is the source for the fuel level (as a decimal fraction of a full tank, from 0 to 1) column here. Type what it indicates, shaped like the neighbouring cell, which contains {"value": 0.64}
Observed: {"value": 0.5}
